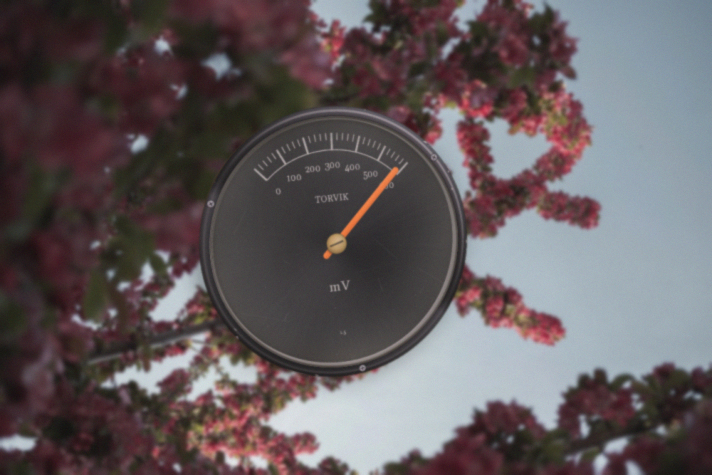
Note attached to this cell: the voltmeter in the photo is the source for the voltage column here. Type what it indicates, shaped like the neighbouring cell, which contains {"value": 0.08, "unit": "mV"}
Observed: {"value": 580, "unit": "mV"}
